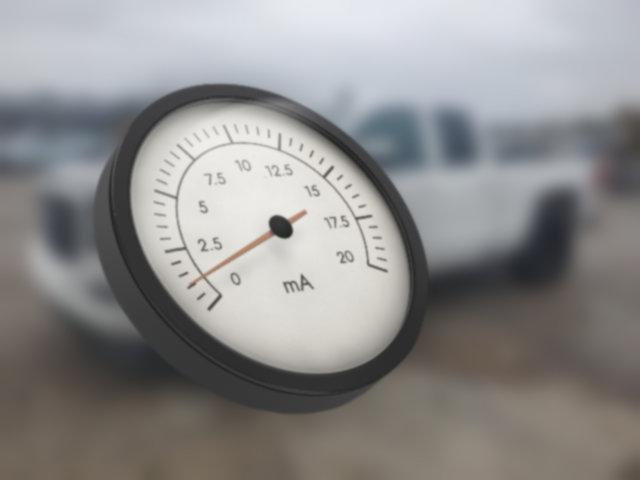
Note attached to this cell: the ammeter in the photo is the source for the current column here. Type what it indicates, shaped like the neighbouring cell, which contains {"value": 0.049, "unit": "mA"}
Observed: {"value": 1, "unit": "mA"}
